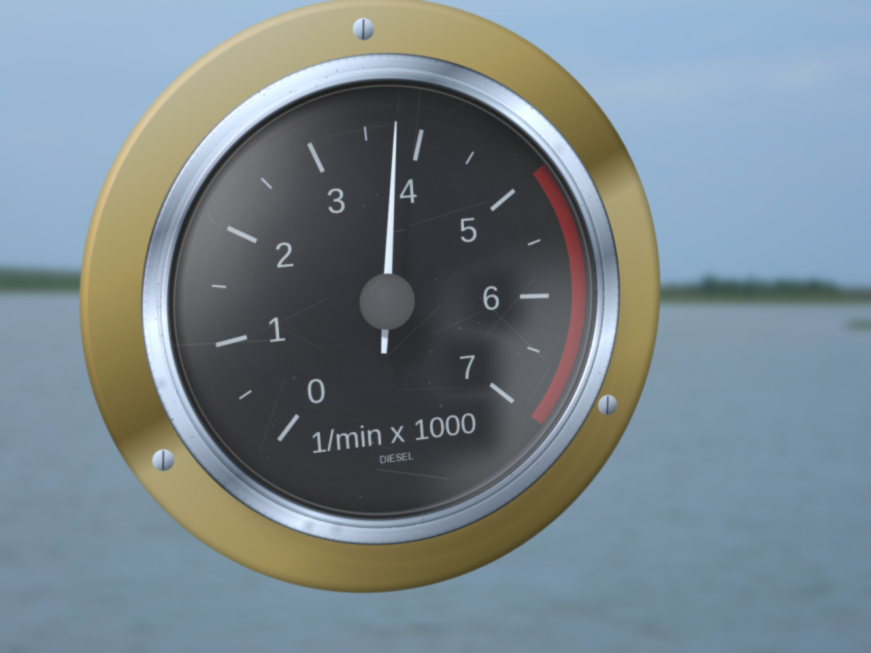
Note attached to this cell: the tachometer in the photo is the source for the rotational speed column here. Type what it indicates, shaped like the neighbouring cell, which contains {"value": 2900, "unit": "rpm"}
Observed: {"value": 3750, "unit": "rpm"}
